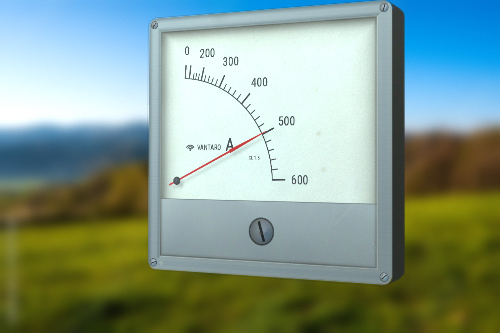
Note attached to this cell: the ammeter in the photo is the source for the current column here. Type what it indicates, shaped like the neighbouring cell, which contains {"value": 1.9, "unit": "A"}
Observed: {"value": 500, "unit": "A"}
